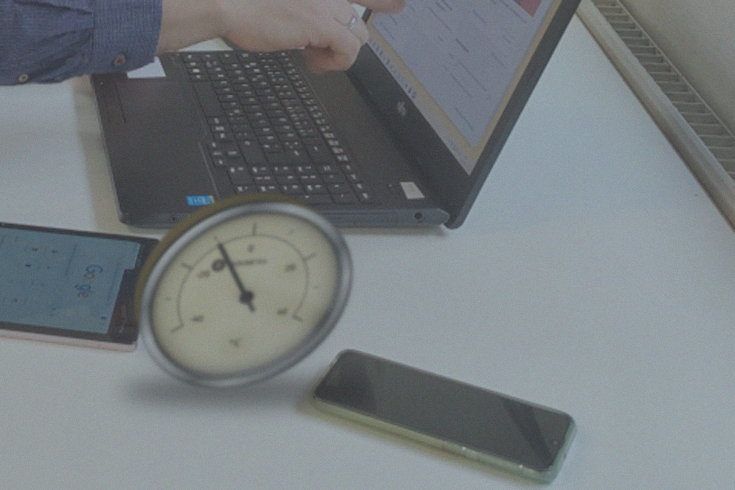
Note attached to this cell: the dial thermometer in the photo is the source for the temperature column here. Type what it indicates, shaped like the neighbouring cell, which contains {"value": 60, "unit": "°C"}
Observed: {"value": -10, "unit": "°C"}
